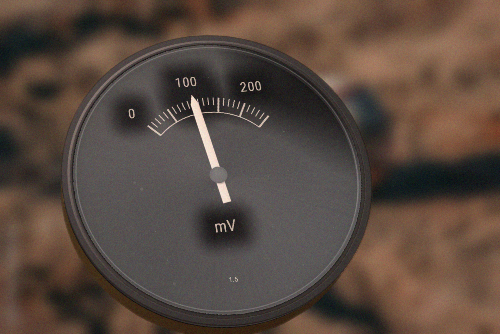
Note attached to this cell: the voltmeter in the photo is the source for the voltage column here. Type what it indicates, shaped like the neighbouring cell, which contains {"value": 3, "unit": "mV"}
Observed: {"value": 100, "unit": "mV"}
